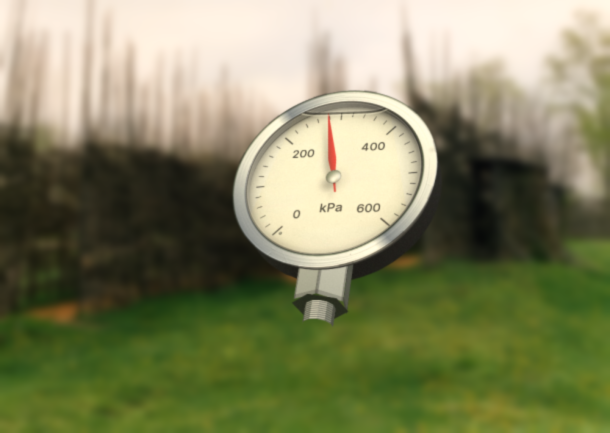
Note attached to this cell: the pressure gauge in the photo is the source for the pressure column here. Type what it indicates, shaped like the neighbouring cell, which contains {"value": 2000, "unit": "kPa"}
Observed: {"value": 280, "unit": "kPa"}
